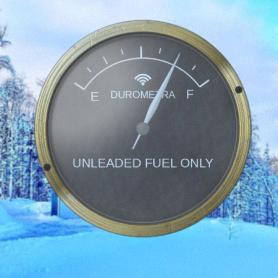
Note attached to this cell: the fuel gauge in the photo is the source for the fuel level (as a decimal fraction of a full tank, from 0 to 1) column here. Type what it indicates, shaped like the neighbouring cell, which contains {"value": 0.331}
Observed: {"value": 0.75}
